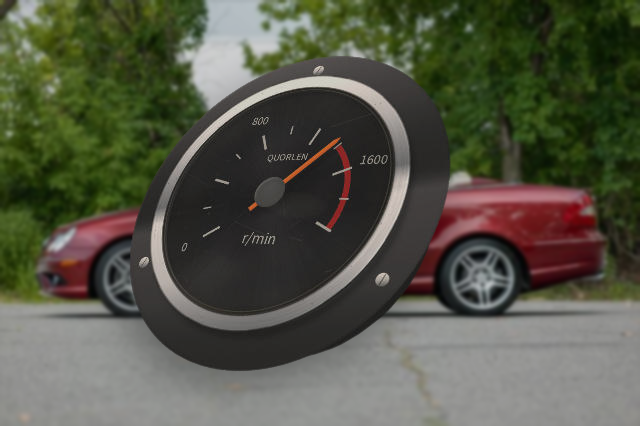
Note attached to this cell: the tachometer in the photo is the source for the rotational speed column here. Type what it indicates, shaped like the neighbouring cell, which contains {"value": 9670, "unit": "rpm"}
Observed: {"value": 1400, "unit": "rpm"}
